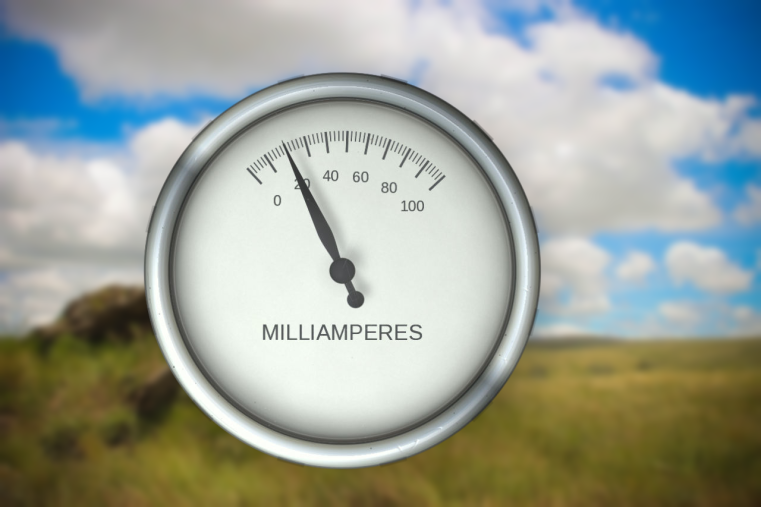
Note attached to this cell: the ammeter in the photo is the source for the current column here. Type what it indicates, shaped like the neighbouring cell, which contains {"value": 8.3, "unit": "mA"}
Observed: {"value": 20, "unit": "mA"}
